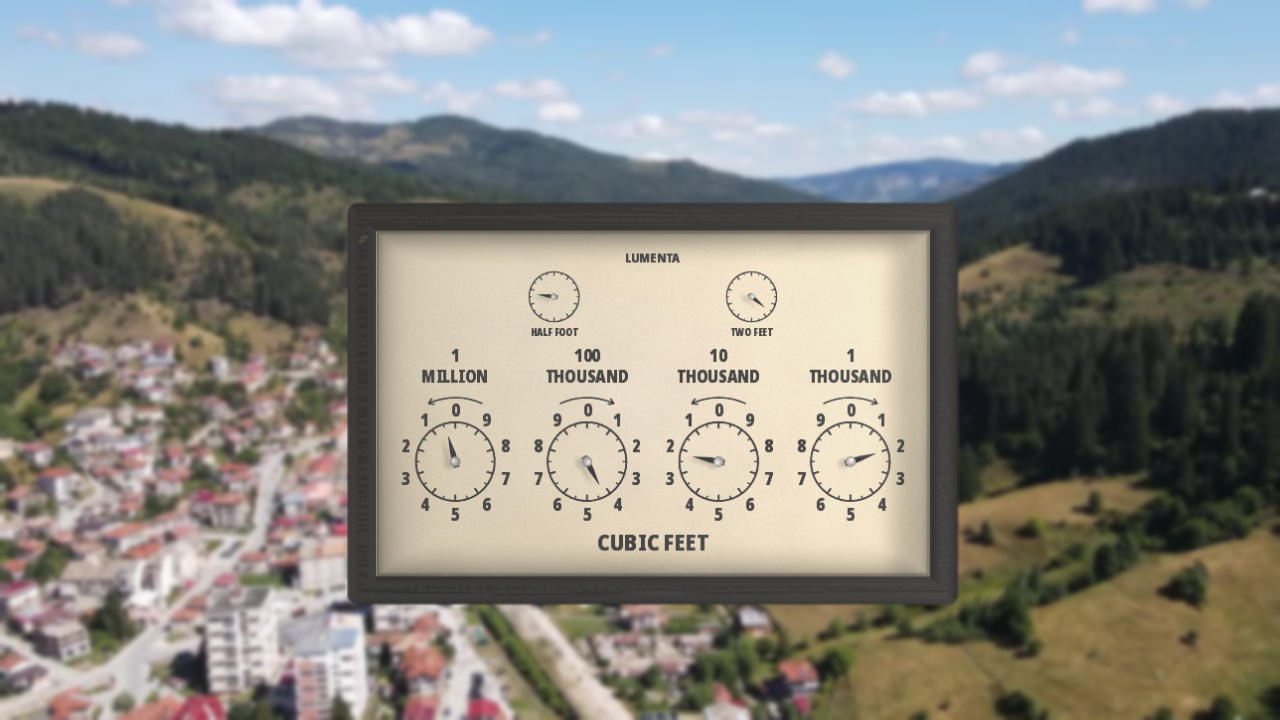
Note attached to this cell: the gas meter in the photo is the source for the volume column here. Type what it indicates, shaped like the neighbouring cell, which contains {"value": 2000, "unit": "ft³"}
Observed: {"value": 42200, "unit": "ft³"}
